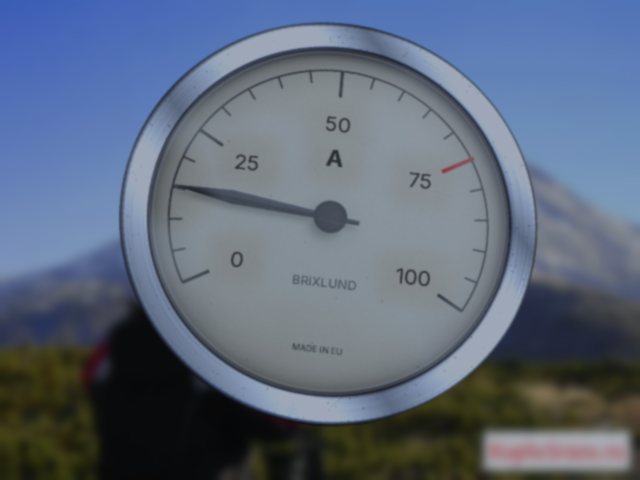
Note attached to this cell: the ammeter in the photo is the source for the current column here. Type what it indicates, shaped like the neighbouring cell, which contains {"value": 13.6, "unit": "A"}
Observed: {"value": 15, "unit": "A"}
